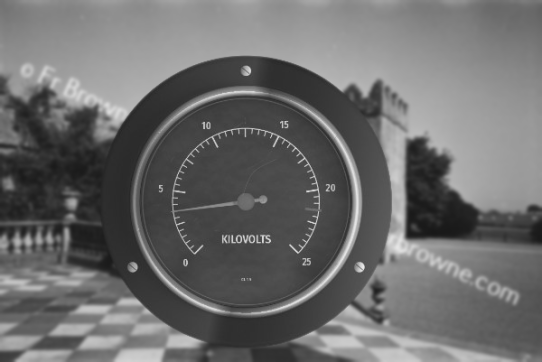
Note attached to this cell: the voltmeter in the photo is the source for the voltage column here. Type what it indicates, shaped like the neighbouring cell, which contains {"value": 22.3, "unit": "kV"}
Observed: {"value": 3.5, "unit": "kV"}
